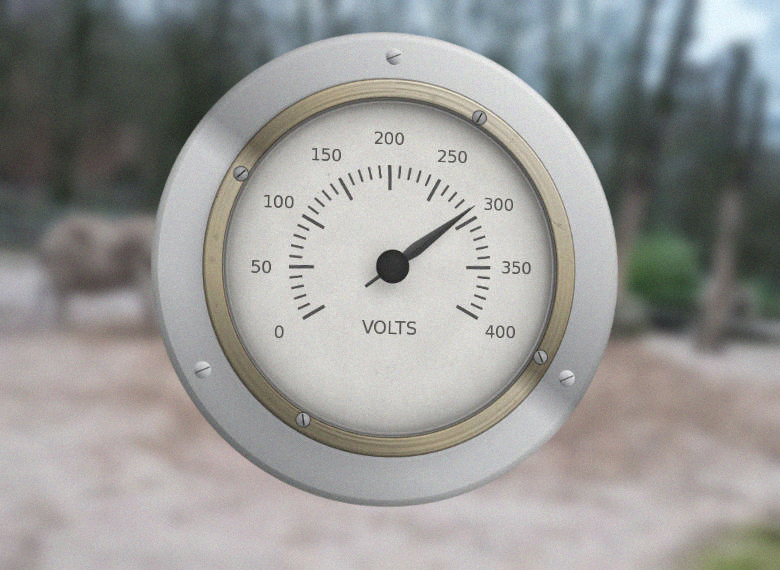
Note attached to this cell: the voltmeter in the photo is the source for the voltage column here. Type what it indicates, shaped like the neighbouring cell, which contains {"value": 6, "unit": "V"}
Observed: {"value": 290, "unit": "V"}
